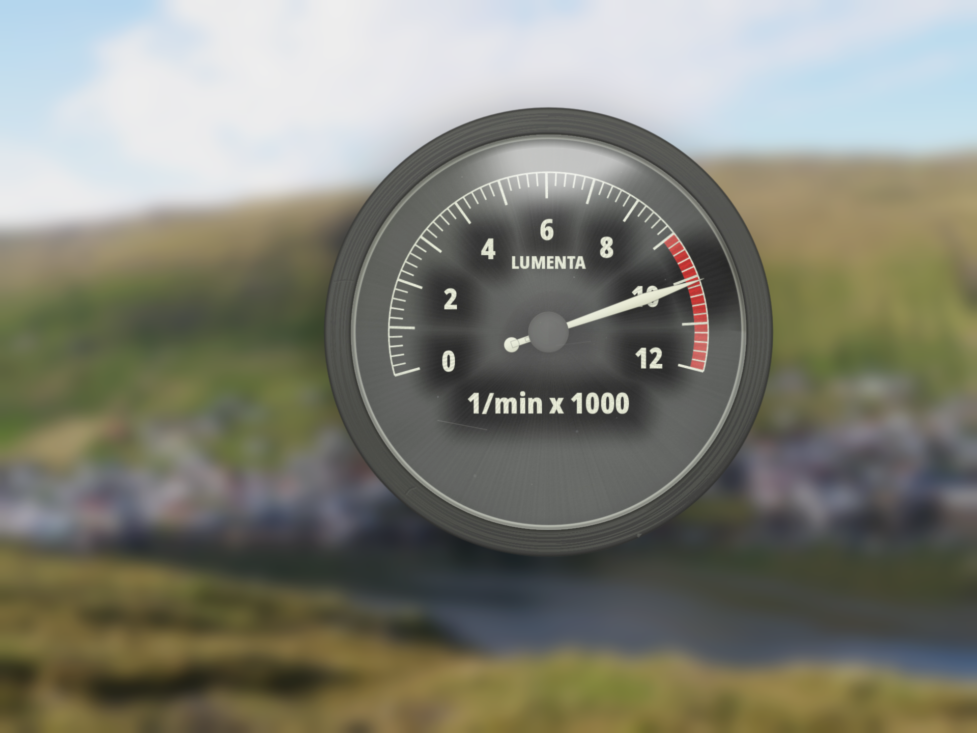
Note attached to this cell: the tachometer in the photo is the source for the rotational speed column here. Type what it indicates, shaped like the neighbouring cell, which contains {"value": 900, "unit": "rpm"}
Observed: {"value": 10100, "unit": "rpm"}
